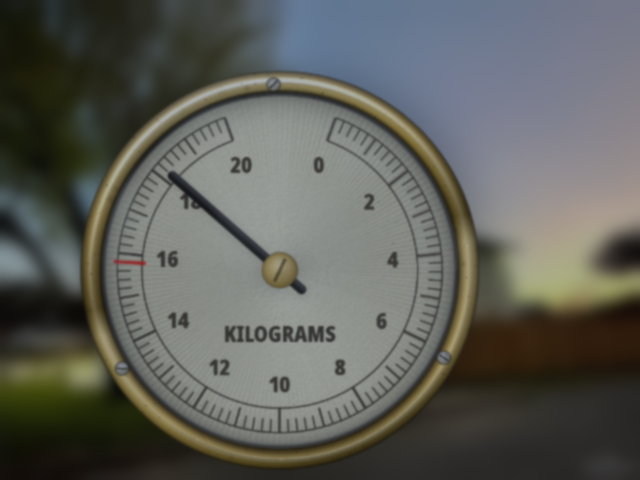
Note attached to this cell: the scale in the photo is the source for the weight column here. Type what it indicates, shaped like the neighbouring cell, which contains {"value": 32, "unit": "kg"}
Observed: {"value": 18.2, "unit": "kg"}
